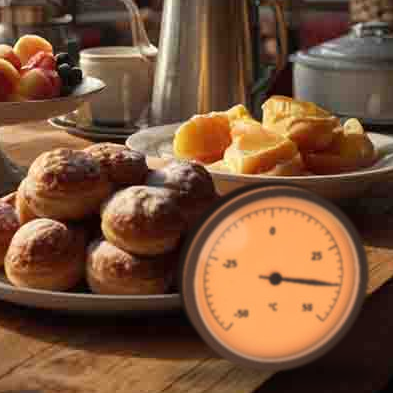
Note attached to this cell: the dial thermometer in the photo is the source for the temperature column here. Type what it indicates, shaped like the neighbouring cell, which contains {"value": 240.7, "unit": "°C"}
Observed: {"value": 37.5, "unit": "°C"}
